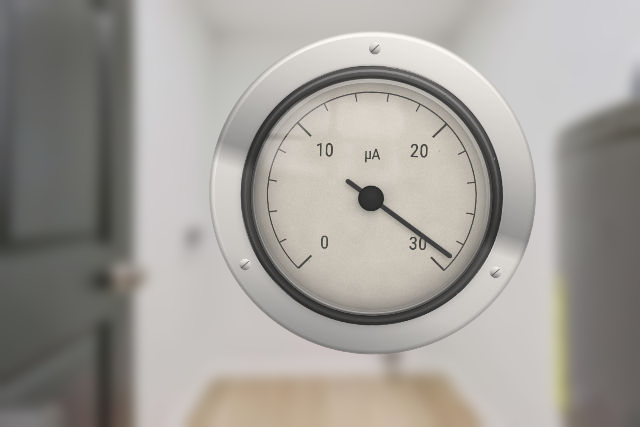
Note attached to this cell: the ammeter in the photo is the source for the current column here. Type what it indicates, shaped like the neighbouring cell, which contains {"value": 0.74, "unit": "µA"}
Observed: {"value": 29, "unit": "µA"}
